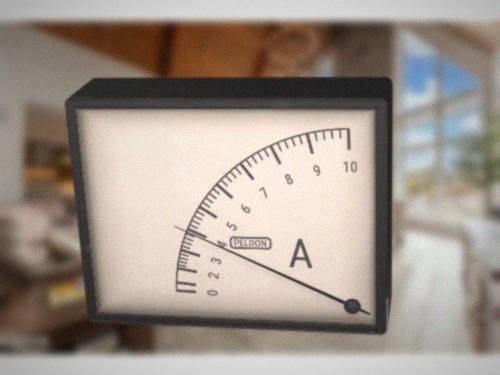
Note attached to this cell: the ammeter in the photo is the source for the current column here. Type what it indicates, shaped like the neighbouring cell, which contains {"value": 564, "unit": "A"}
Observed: {"value": 4, "unit": "A"}
